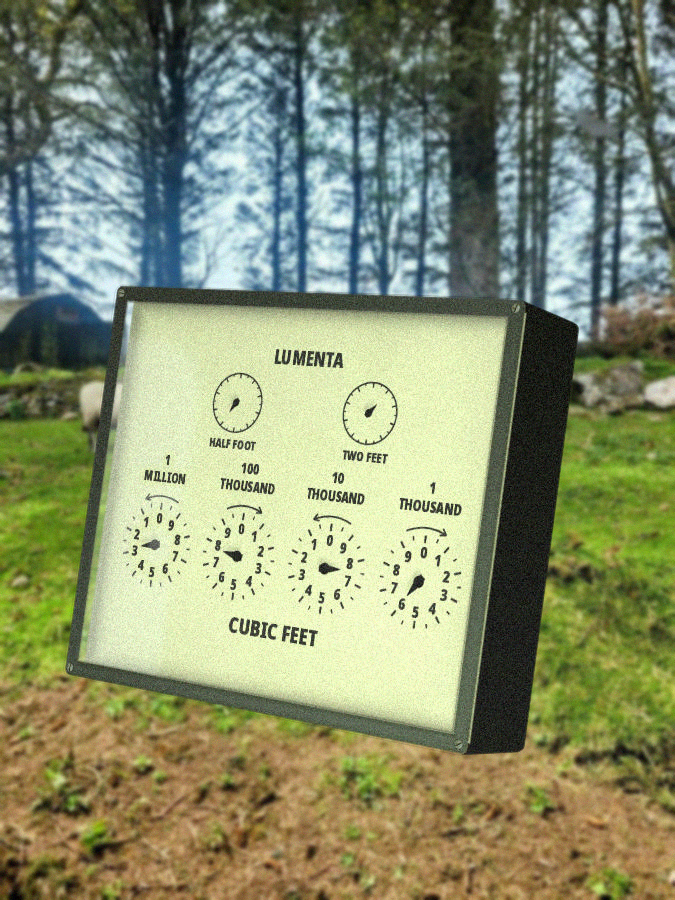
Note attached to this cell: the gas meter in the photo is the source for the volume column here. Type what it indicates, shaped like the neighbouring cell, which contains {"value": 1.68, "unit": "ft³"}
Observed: {"value": 277600, "unit": "ft³"}
